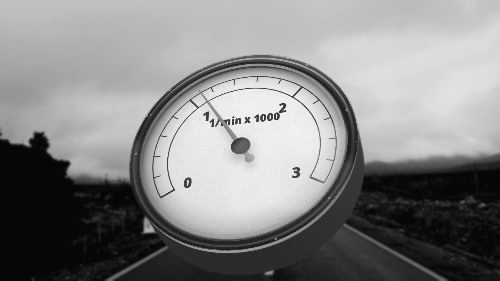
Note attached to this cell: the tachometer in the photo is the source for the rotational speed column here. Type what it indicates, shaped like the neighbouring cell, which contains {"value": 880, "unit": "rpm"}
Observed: {"value": 1100, "unit": "rpm"}
